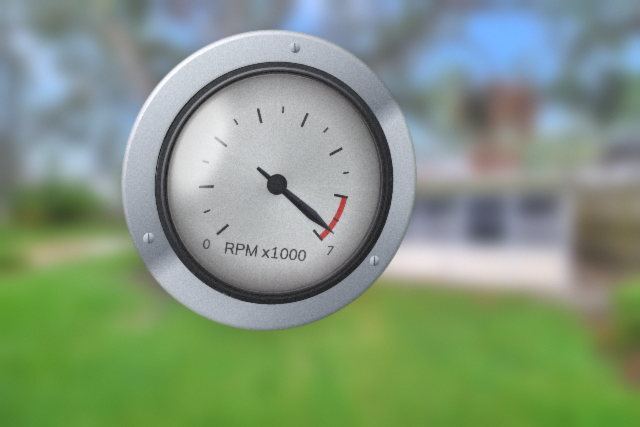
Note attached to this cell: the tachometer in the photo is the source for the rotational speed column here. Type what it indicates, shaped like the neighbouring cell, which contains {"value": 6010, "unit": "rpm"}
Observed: {"value": 6750, "unit": "rpm"}
